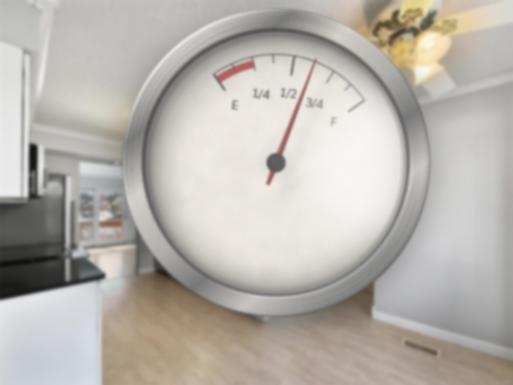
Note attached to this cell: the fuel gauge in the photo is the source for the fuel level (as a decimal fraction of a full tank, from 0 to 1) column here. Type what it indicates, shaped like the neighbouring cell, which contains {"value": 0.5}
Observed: {"value": 0.625}
